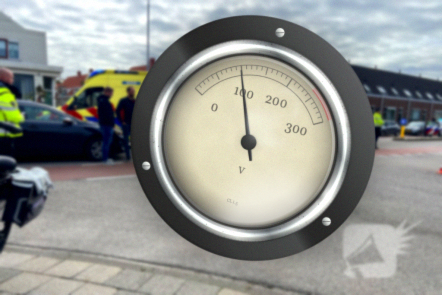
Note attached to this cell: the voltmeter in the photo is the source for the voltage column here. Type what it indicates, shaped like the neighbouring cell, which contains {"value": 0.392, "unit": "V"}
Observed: {"value": 100, "unit": "V"}
